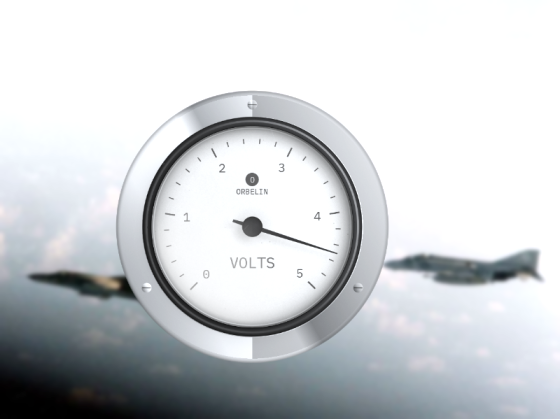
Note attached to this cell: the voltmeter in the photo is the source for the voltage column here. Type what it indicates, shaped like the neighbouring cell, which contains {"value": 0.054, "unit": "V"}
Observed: {"value": 4.5, "unit": "V"}
